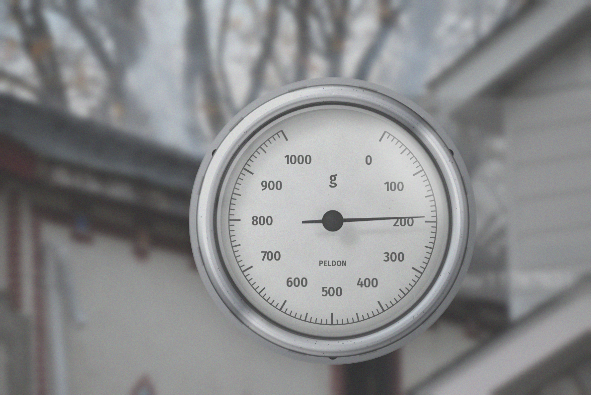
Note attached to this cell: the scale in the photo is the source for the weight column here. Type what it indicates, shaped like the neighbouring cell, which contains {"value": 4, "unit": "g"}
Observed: {"value": 190, "unit": "g"}
